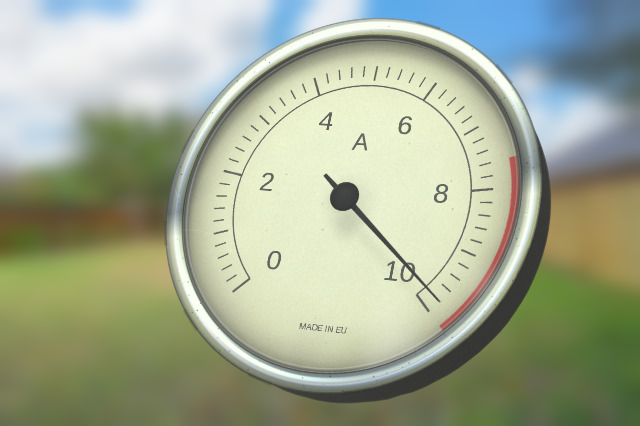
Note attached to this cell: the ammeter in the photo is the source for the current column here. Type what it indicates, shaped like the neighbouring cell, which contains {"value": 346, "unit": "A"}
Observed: {"value": 9.8, "unit": "A"}
